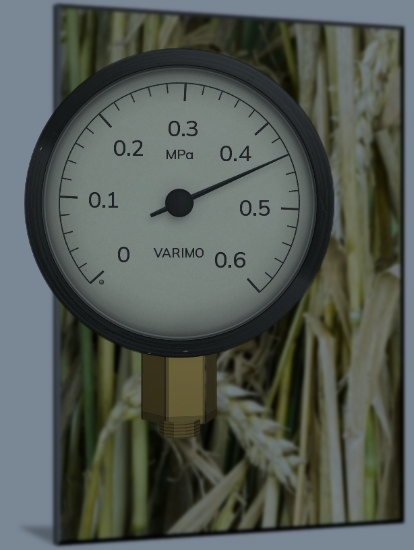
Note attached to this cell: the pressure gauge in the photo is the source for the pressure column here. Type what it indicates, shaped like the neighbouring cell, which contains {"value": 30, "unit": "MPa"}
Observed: {"value": 0.44, "unit": "MPa"}
